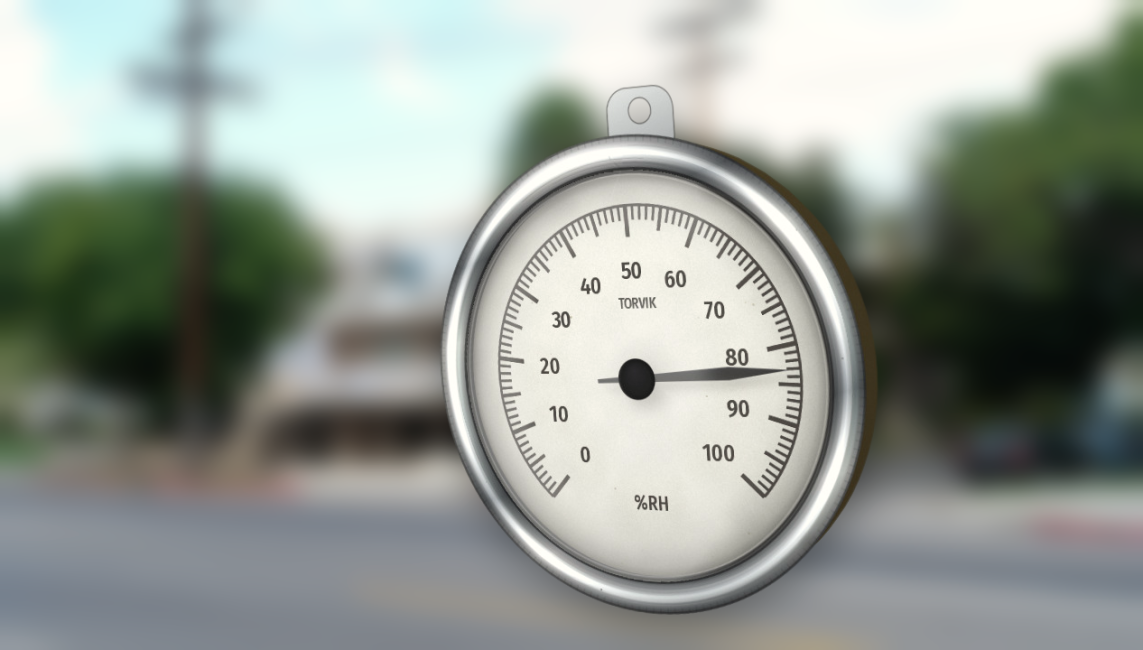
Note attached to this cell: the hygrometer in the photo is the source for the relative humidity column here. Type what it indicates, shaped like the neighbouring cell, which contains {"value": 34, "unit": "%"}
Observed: {"value": 83, "unit": "%"}
